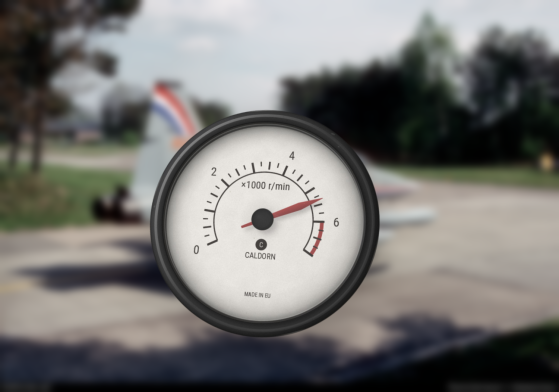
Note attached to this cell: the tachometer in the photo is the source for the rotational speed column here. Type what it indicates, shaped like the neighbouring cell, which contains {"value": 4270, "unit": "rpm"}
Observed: {"value": 5375, "unit": "rpm"}
